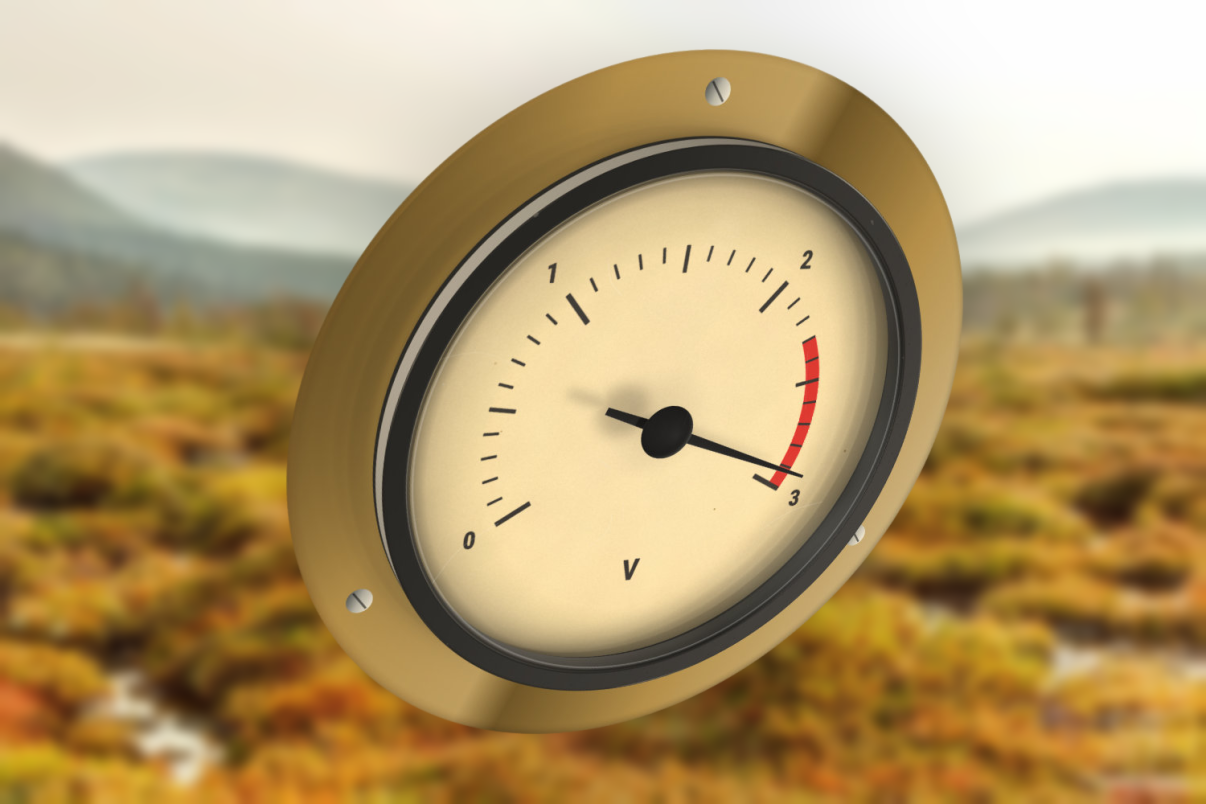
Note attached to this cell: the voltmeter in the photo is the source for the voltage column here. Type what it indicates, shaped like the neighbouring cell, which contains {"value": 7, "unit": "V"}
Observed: {"value": 2.9, "unit": "V"}
